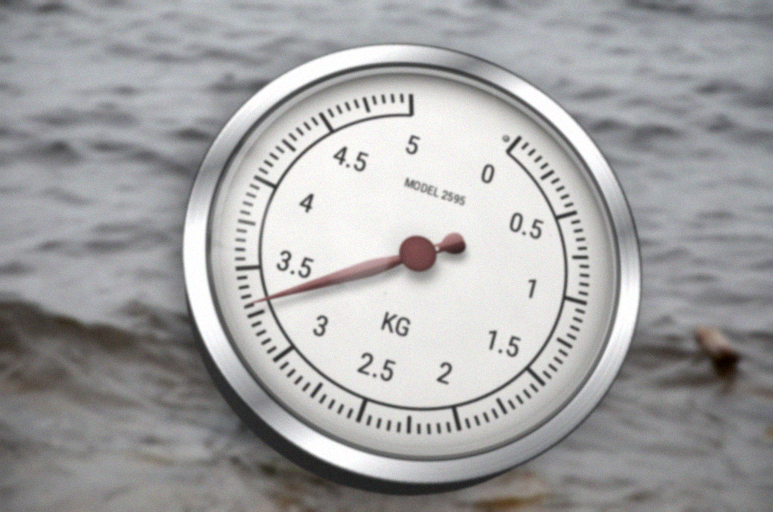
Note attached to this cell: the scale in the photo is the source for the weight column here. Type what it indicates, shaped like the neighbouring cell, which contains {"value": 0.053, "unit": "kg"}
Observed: {"value": 3.3, "unit": "kg"}
